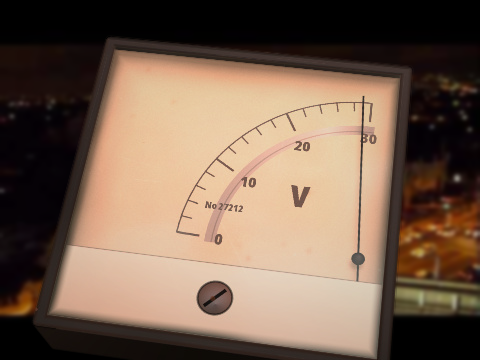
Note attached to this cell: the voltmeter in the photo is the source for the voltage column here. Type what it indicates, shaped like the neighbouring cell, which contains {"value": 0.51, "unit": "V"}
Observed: {"value": 29, "unit": "V"}
